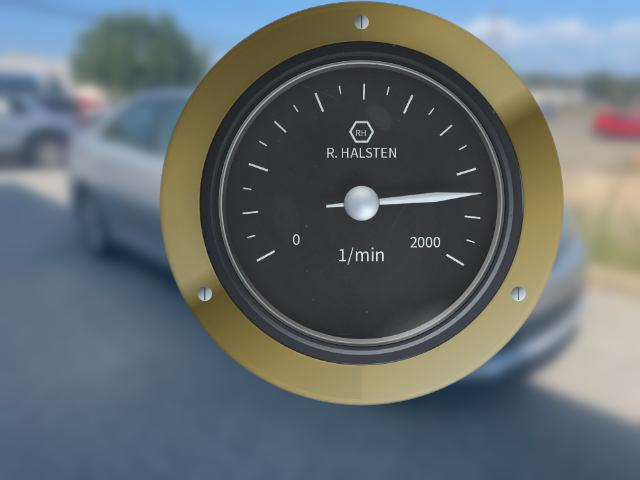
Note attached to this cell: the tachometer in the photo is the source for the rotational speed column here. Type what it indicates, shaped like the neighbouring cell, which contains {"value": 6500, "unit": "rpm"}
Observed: {"value": 1700, "unit": "rpm"}
